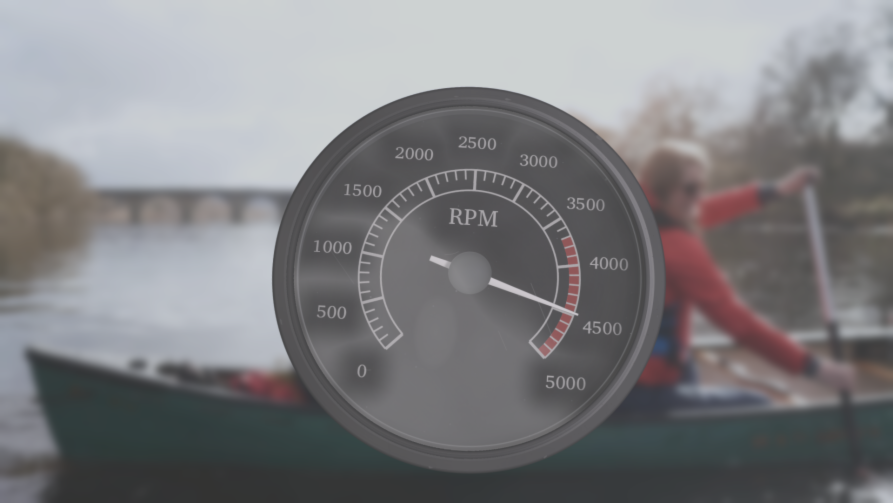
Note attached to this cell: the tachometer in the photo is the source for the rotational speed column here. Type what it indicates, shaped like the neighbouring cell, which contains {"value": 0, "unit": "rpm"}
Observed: {"value": 4500, "unit": "rpm"}
